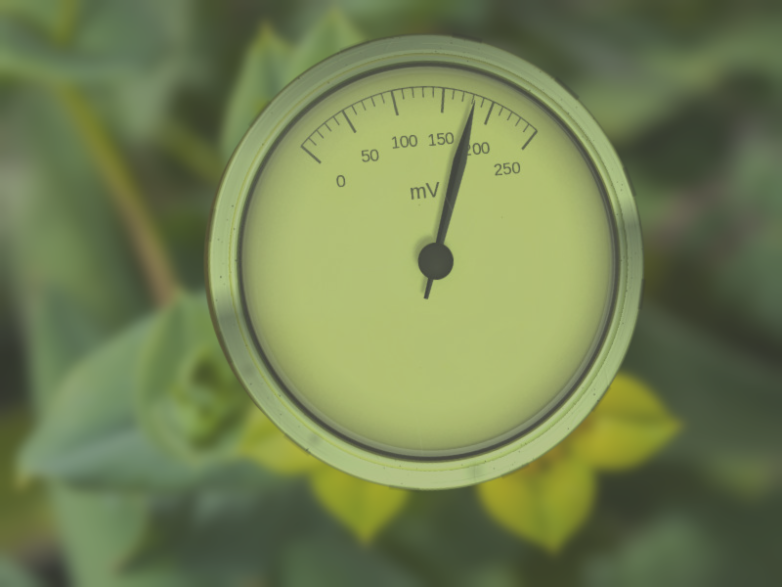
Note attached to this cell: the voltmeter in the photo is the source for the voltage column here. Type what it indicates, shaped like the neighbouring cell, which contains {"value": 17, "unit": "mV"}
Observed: {"value": 180, "unit": "mV"}
